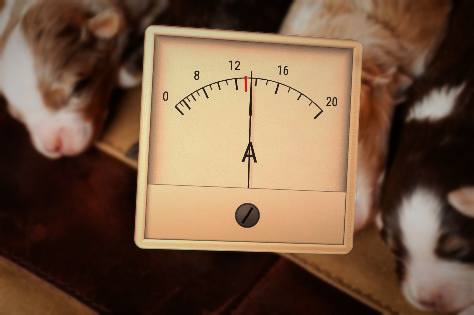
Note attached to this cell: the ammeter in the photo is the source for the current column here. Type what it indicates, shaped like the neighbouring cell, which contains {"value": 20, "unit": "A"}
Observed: {"value": 13.5, "unit": "A"}
